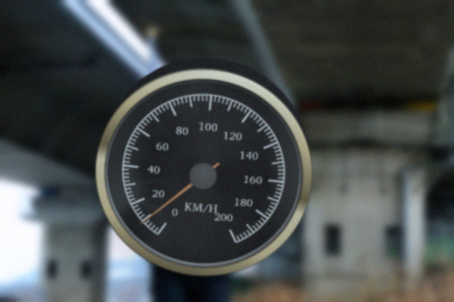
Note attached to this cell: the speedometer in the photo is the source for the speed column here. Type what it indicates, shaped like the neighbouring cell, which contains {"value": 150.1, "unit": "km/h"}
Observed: {"value": 10, "unit": "km/h"}
